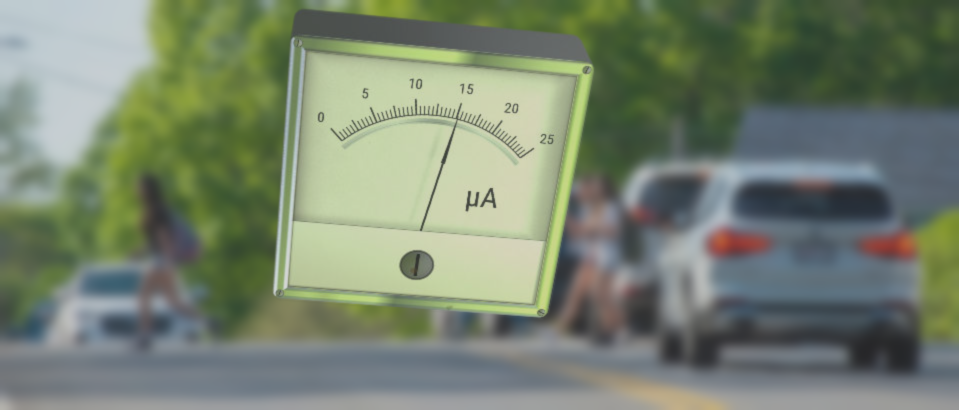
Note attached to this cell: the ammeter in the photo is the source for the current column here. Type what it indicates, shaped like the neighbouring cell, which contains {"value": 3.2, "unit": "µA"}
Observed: {"value": 15, "unit": "µA"}
